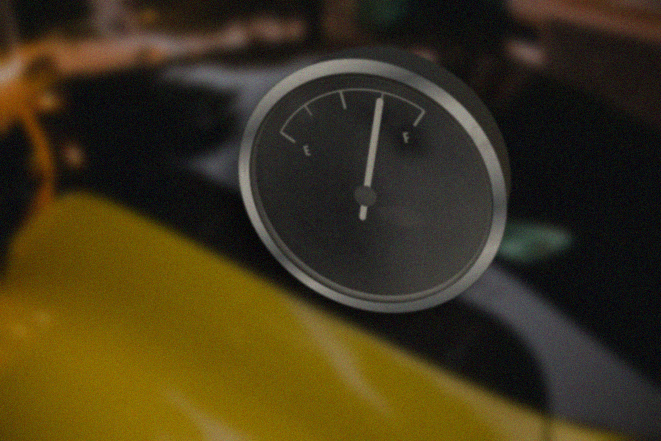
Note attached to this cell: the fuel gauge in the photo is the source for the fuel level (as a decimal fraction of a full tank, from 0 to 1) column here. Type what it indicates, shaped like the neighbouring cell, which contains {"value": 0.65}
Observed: {"value": 0.75}
